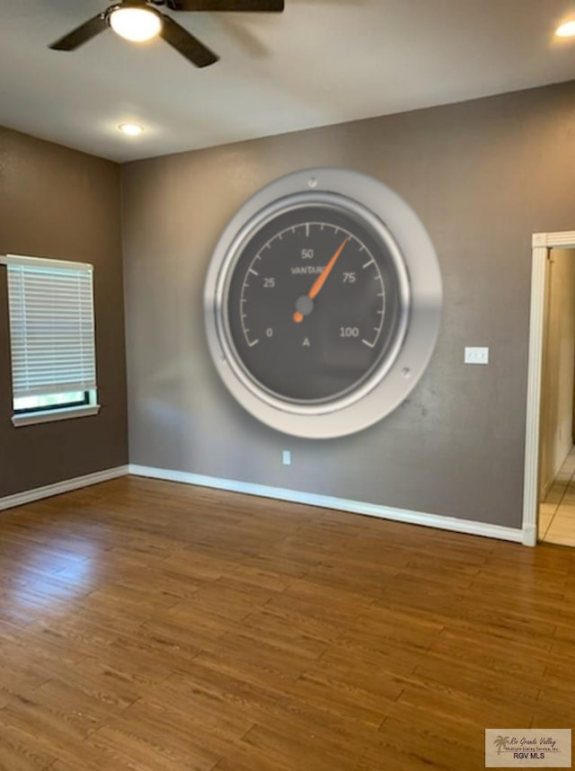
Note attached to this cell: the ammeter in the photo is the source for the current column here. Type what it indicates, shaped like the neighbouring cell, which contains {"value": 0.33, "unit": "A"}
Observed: {"value": 65, "unit": "A"}
